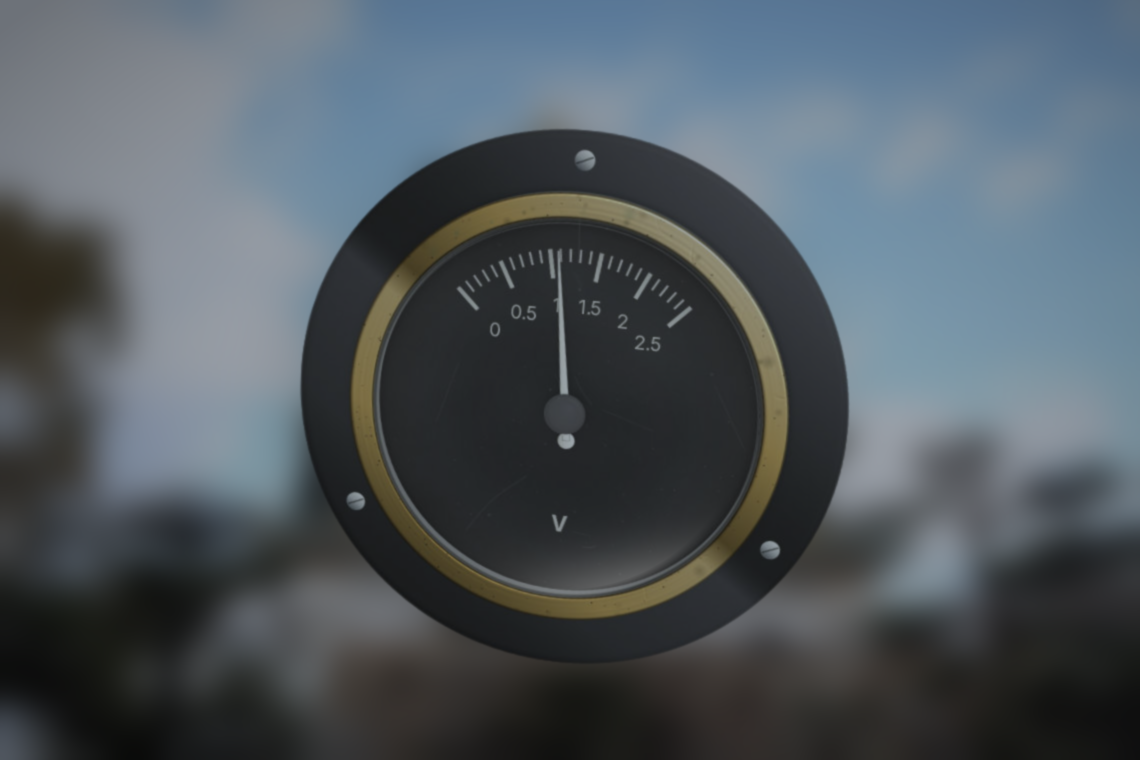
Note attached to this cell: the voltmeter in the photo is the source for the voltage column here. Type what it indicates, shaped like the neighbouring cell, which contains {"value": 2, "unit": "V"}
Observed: {"value": 1.1, "unit": "V"}
